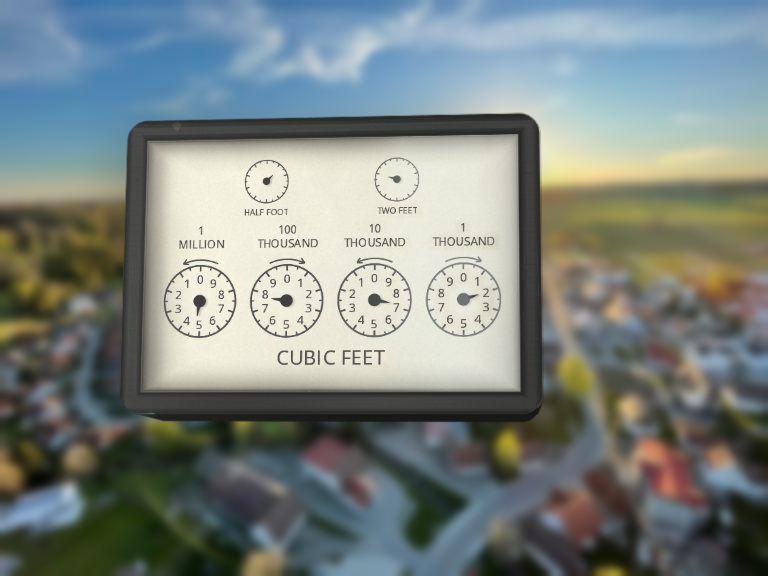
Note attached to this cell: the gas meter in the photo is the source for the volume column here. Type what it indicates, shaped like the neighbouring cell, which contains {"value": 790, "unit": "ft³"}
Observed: {"value": 477200, "unit": "ft³"}
